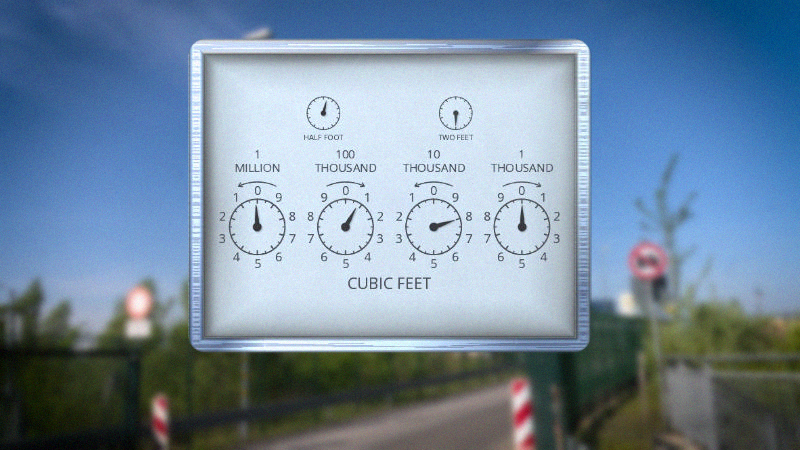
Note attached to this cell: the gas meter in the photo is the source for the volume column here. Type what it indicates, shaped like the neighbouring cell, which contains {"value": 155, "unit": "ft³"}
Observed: {"value": 8000, "unit": "ft³"}
